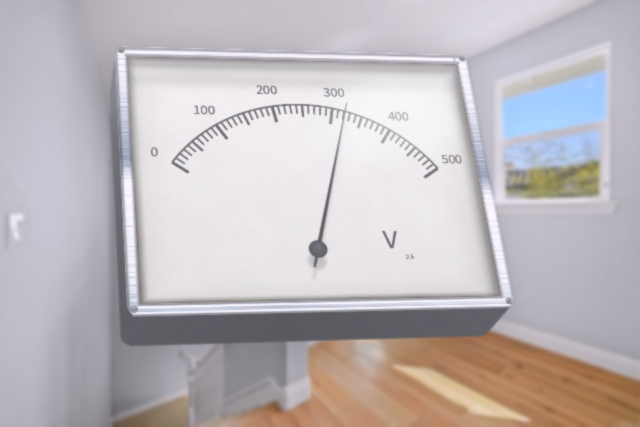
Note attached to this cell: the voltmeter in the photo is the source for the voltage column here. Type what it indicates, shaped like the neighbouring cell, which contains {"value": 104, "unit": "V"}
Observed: {"value": 320, "unit": "V"}
